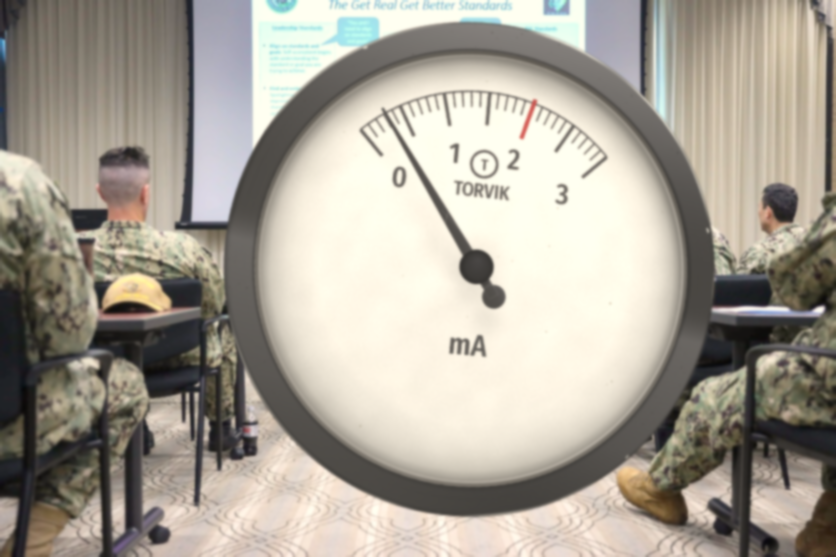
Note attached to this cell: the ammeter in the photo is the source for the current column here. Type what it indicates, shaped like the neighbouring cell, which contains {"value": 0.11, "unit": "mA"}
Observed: {"value": 0.3, "unit": "mA"}
